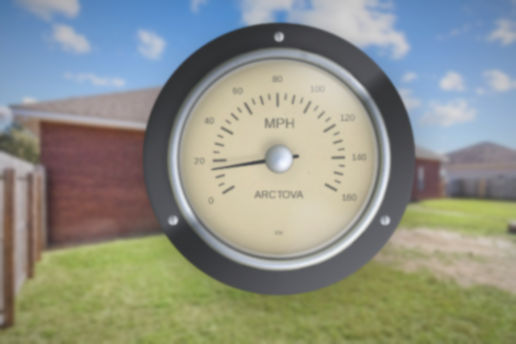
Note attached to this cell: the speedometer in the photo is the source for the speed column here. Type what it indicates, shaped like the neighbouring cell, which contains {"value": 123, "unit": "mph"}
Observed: {"value": 15, "unit": "mph"}
